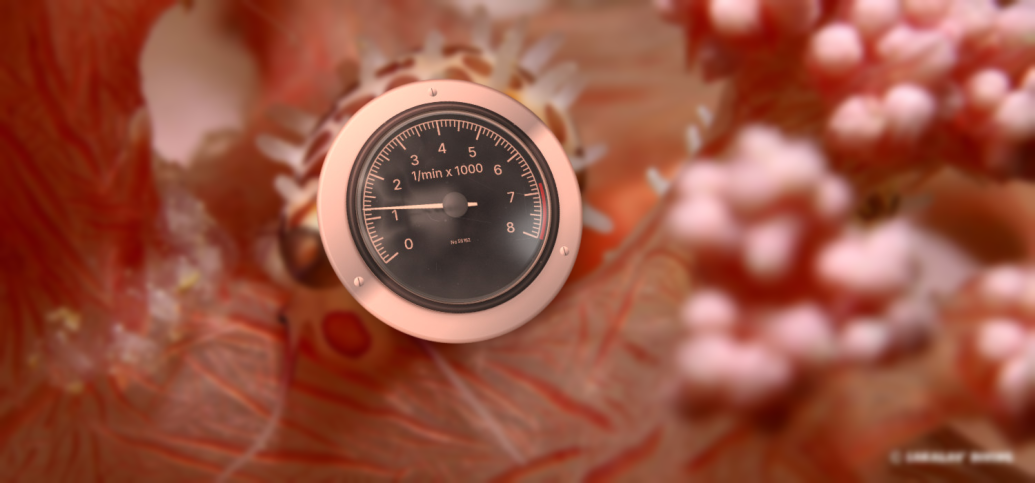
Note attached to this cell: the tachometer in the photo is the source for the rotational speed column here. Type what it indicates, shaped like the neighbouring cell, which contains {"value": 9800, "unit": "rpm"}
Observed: {"value": 1200, "unit": "rpm"}
